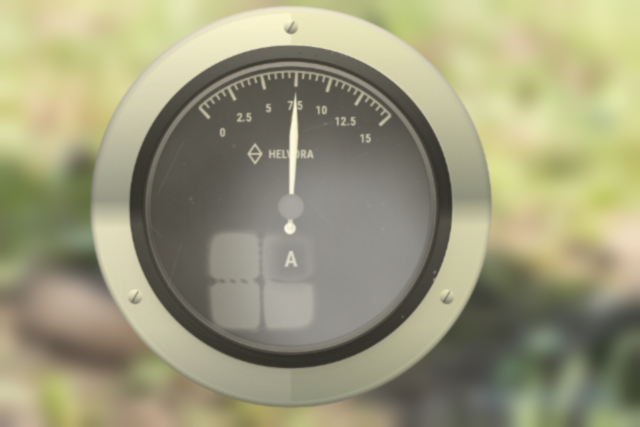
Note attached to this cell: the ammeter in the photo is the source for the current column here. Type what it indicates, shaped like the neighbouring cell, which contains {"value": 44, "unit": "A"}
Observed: {"value": 7.5, "unit": "A"}
